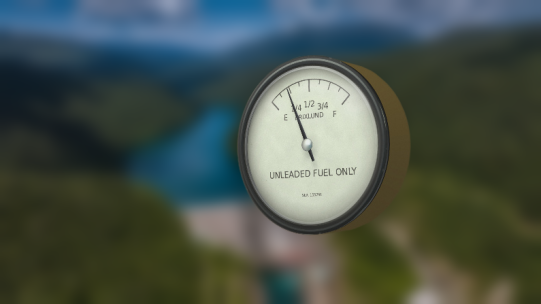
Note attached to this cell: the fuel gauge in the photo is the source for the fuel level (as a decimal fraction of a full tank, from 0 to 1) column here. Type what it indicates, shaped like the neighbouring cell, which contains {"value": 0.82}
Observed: {"value": 0.25}
